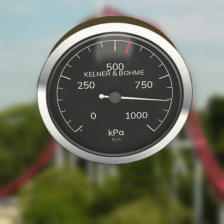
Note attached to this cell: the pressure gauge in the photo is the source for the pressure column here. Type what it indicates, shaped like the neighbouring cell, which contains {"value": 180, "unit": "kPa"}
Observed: {"value": 850, "unit": "kPa"}
